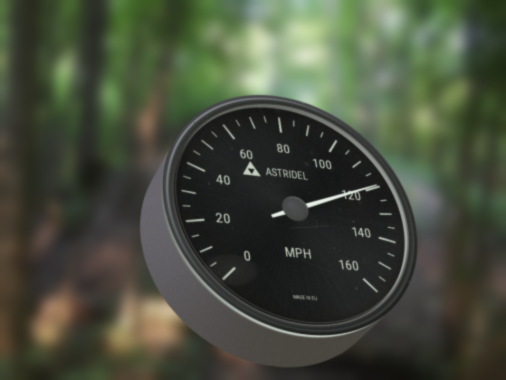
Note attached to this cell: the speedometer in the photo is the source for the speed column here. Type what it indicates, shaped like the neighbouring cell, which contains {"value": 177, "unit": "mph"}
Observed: {"value": 120, "unit": "mph"}
